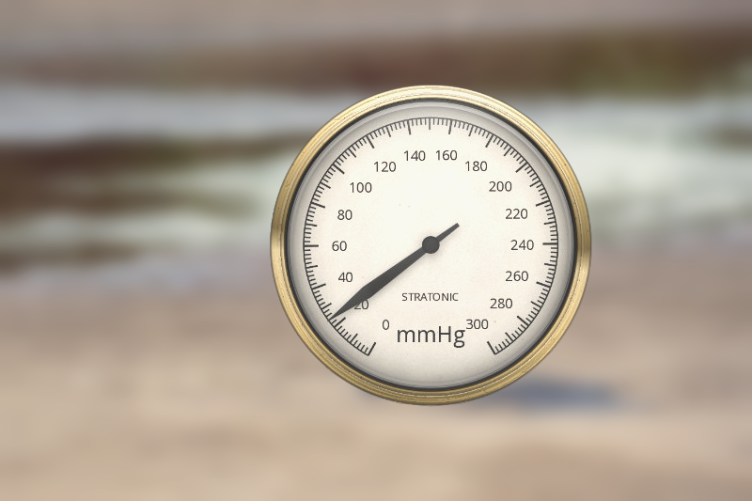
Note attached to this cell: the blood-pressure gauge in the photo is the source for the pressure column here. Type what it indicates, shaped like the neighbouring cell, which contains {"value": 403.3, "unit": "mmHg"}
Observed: {"value": 24, "unit": "mmHg"}
